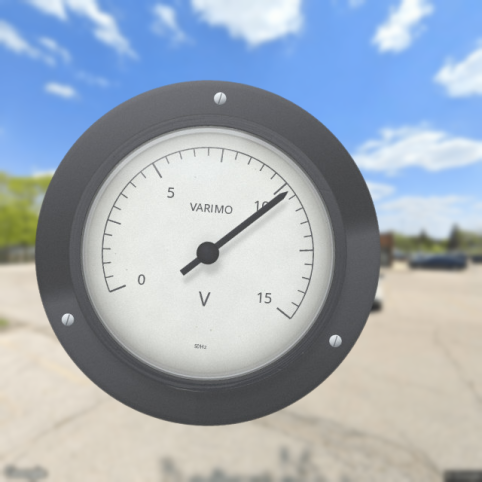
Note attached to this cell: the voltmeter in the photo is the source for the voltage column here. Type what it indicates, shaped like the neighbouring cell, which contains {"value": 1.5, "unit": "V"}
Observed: {"value": 10.25, "unit": "V"}
